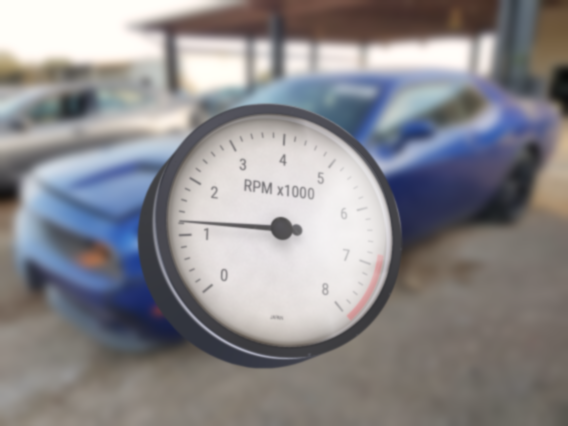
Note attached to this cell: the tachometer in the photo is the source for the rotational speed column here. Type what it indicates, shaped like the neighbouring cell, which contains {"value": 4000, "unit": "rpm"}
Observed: {"value": 1200, "unit": "rpm"}
